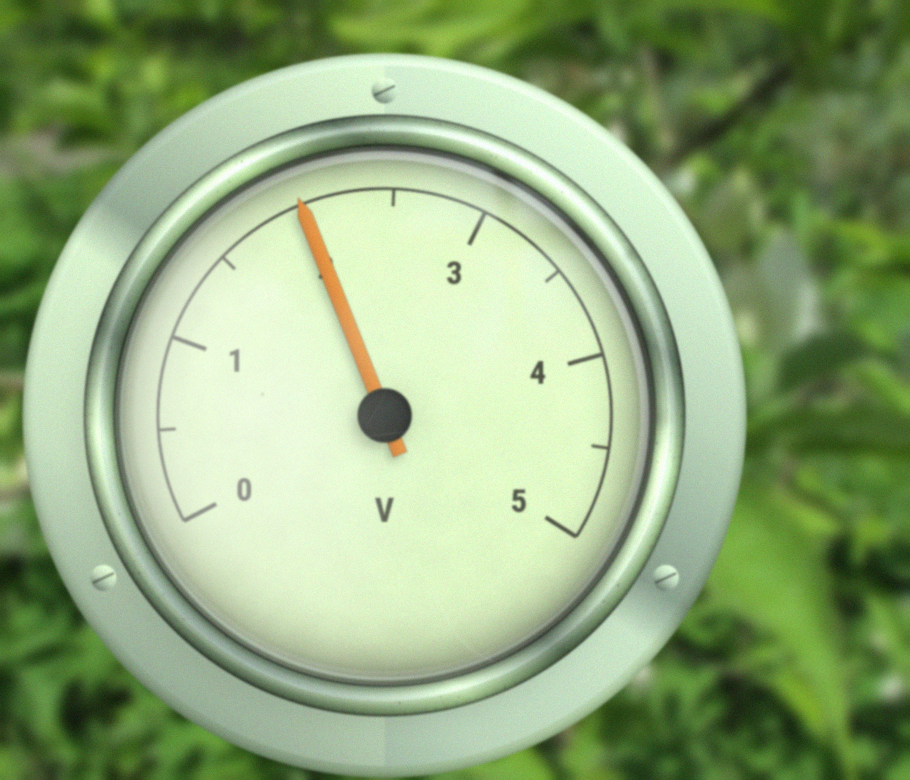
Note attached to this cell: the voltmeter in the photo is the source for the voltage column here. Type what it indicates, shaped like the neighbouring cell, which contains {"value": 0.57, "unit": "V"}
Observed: {"value": 2, "unit": "V"}
